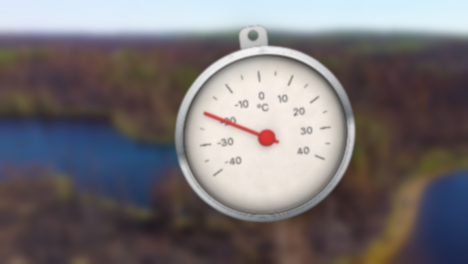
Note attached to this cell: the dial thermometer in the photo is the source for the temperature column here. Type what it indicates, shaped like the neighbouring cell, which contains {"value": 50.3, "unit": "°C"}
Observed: {"value": -20, "unit": "°C"}
